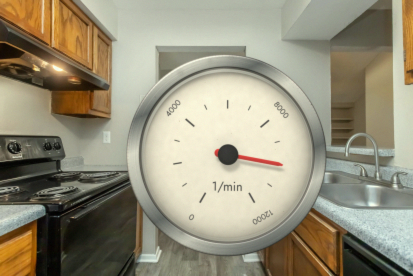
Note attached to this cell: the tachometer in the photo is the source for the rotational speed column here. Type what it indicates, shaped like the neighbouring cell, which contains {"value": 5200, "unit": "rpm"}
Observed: {"value": 10000, "unit": "rpm"}
